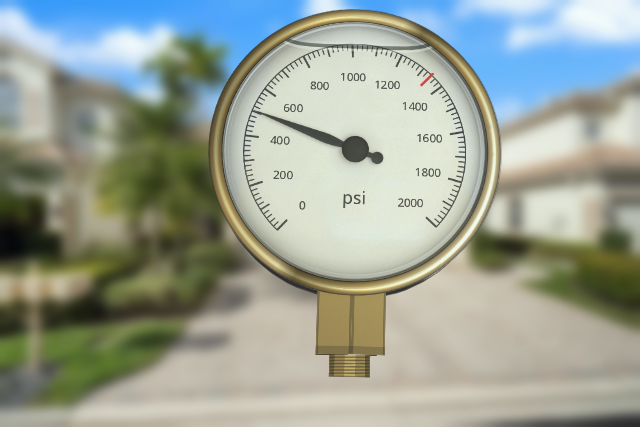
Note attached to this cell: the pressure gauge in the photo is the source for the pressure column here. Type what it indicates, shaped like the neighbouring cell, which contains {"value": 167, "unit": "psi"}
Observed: {"value": 500, "unit": "psi"}
